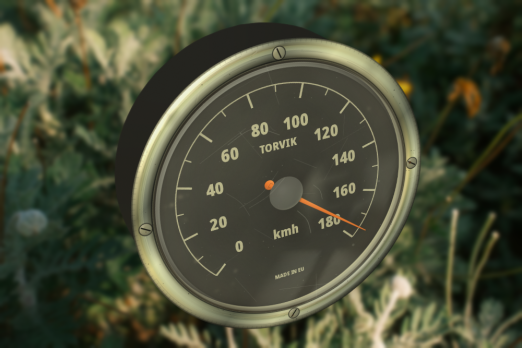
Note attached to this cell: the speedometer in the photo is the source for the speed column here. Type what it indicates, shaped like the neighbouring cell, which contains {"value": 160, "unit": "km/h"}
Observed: {"value": 175, "unit": "km/h"}
